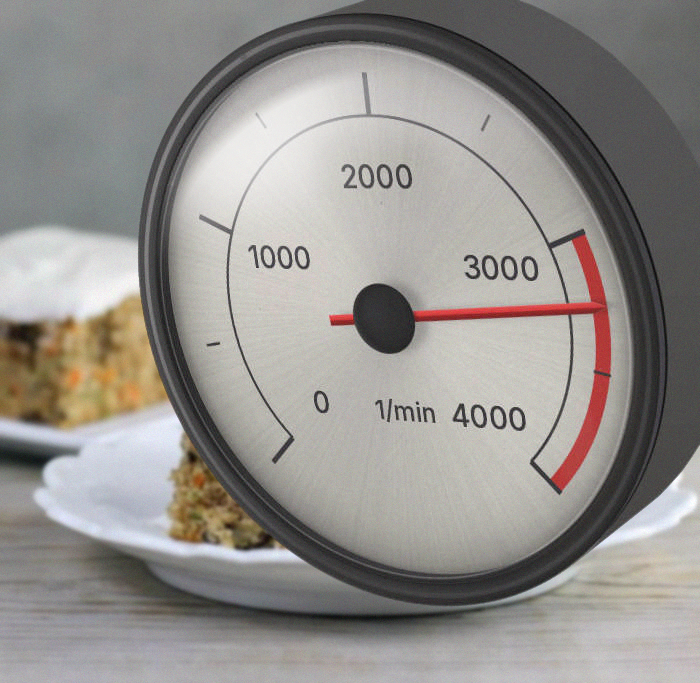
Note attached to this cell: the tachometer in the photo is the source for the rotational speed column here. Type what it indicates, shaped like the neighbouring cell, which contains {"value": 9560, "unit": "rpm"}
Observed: {"value": 3250, "unit": "rpm"}
